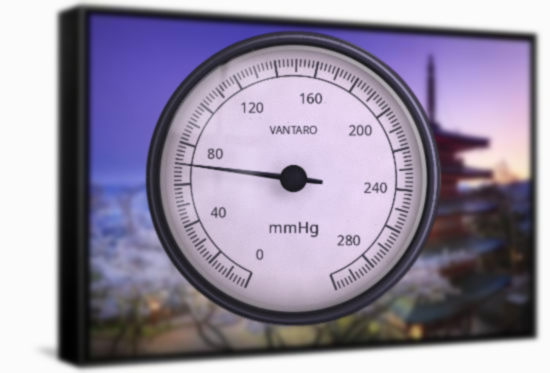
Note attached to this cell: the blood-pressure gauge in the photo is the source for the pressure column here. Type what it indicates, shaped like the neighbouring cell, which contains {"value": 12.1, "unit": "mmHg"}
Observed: {"value": 70, "unit": "mmHg"}
